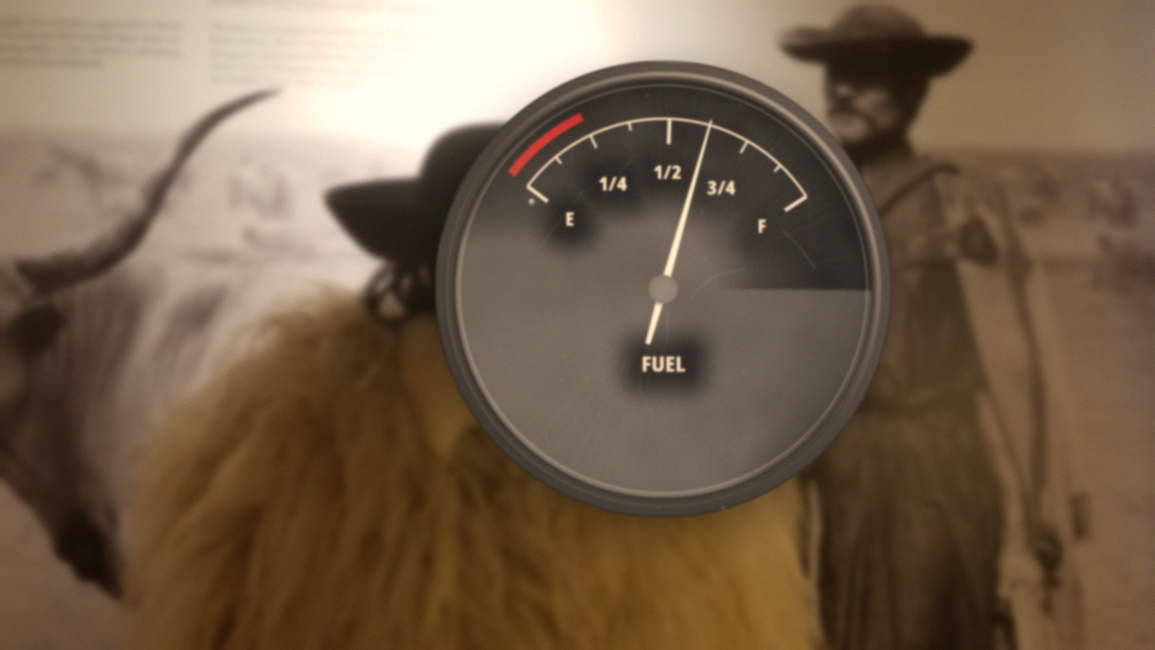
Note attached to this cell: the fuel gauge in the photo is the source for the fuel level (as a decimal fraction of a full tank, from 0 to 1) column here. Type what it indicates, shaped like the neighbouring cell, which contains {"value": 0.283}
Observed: {"value": 0.625}
